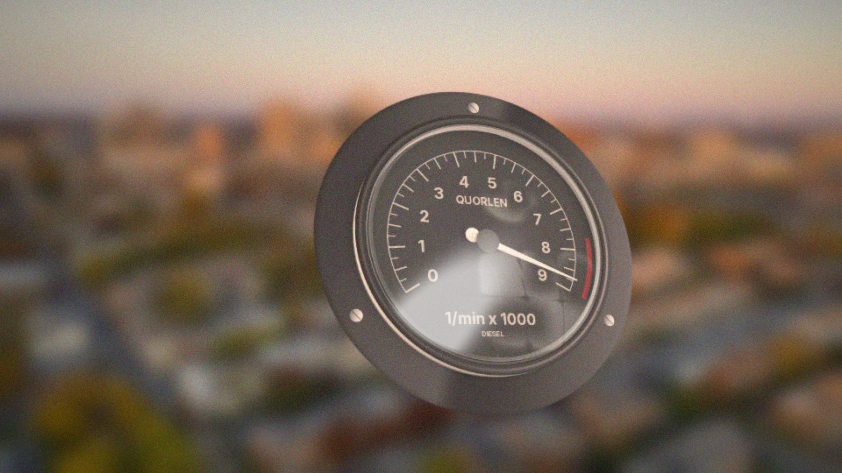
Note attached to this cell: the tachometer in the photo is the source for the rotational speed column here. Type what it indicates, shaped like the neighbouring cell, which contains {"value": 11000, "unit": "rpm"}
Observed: {"value": 8750, "unit": "rpm"}
